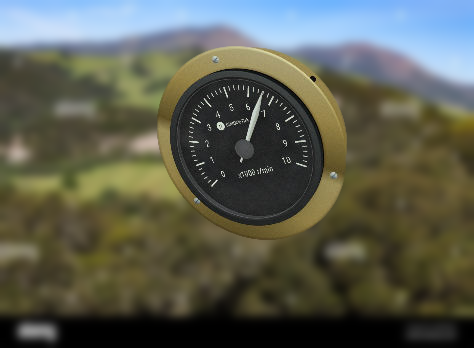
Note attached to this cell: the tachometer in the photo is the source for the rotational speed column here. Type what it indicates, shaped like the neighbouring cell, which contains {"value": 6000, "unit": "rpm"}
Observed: {"value": 6600, "unit": "rpm"}
